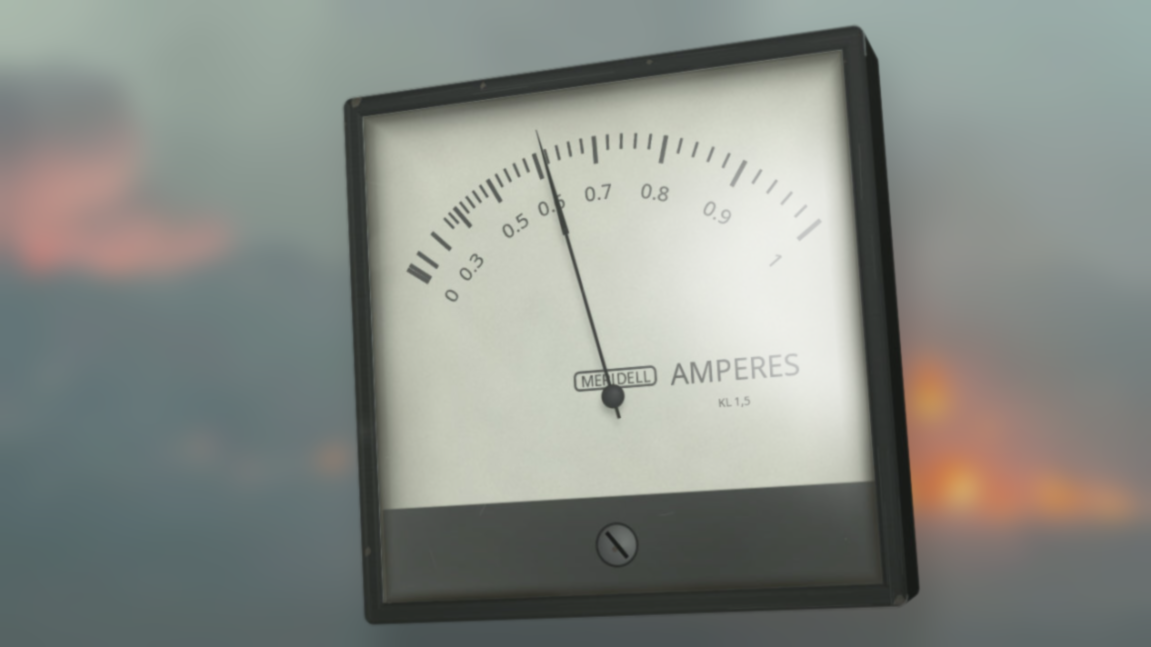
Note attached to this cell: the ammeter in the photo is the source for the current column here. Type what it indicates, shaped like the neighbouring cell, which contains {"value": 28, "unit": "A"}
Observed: {"value": 0.62, "unit": "A"}
